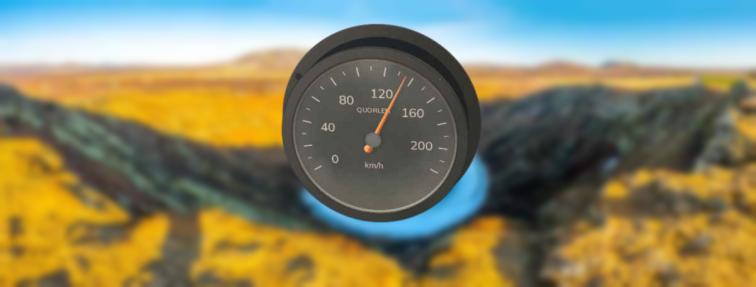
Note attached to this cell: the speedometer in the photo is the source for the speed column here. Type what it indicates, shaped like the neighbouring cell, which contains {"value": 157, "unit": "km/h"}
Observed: {"value": 135, "unit": "km/h"}
